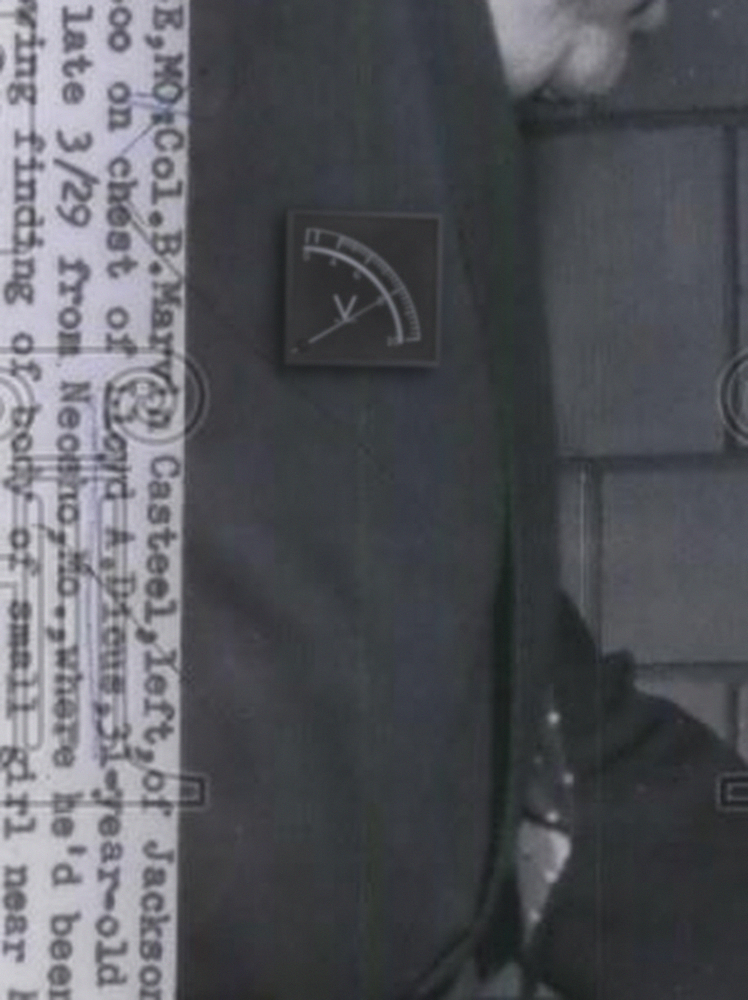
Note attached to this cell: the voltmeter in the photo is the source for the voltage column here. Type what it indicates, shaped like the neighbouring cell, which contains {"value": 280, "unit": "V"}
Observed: {"value": 8, "unit": "V"}
